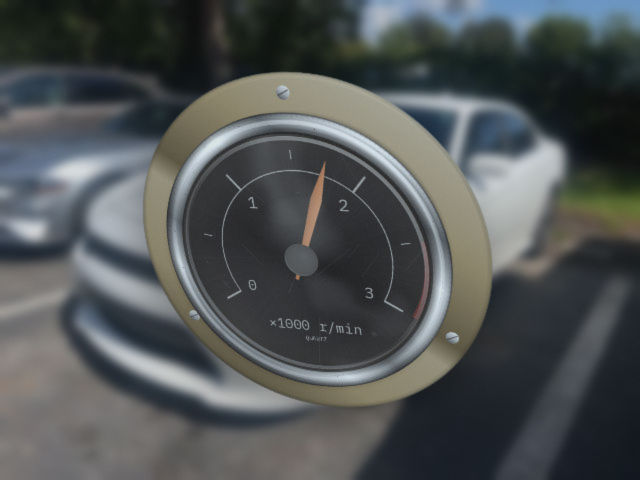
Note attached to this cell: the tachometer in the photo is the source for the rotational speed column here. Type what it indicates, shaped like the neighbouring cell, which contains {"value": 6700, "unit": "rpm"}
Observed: {"value": 1750, "unit": "rpm"}
